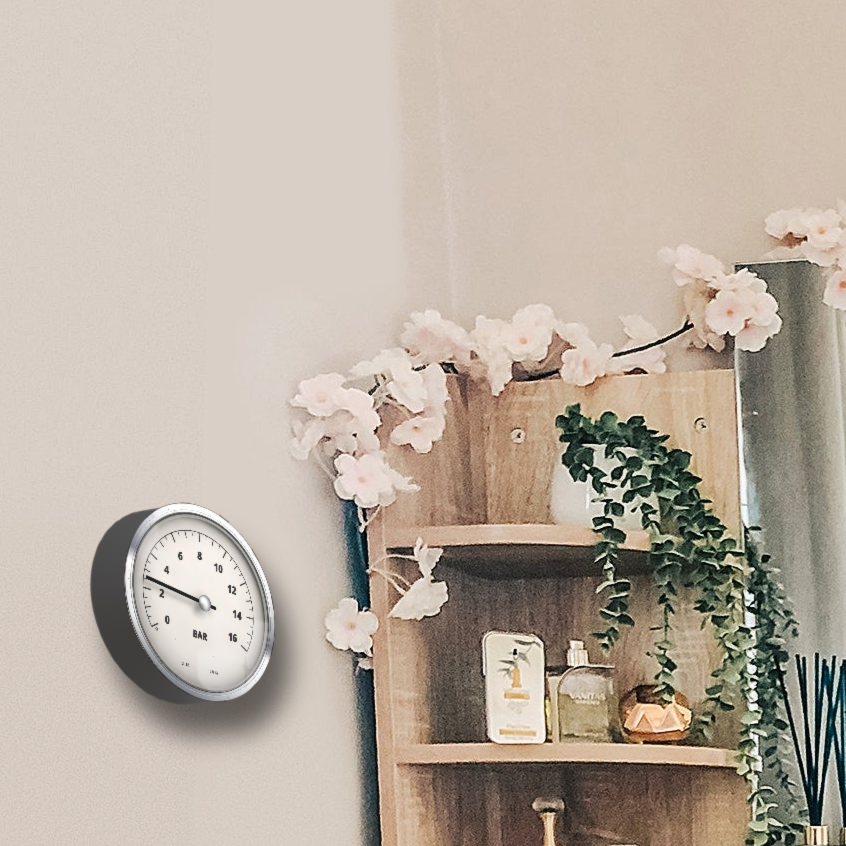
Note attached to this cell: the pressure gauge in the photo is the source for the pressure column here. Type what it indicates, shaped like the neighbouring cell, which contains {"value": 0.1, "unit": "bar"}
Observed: {"value": 2.5, "unit": "bar"}
